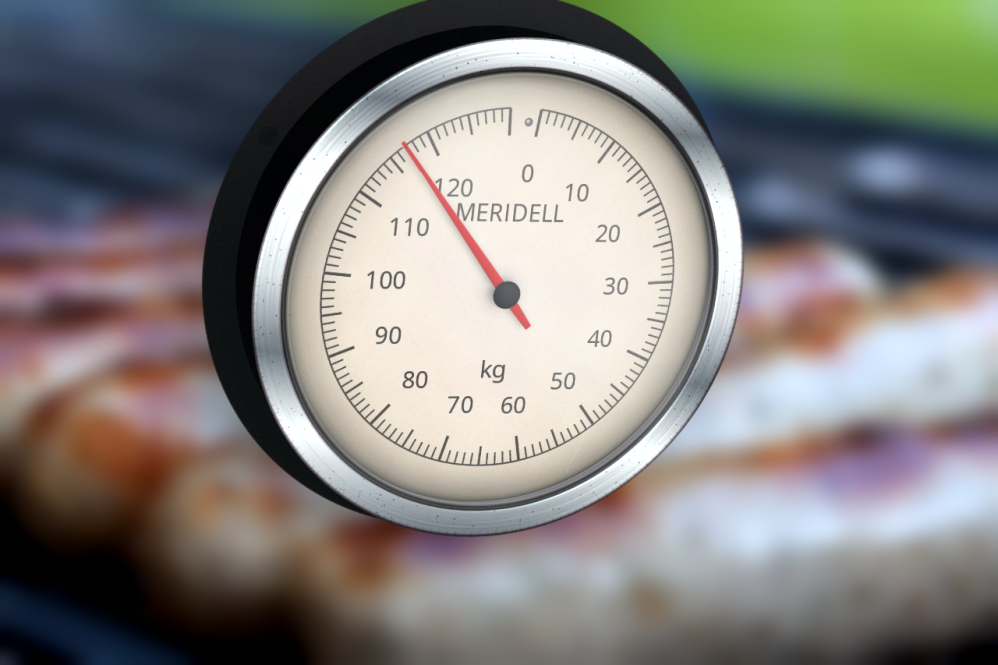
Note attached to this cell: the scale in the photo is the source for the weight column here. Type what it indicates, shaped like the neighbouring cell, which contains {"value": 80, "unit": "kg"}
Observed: {"value": 117, "unit": "kg"}
